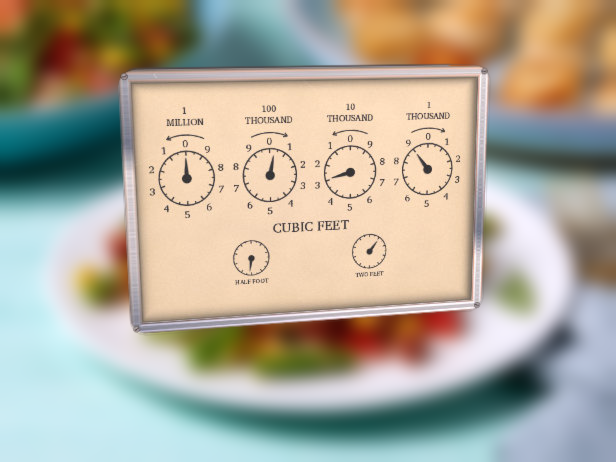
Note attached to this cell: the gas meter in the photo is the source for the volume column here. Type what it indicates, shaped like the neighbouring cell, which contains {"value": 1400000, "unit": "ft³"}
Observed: {"value": 2900, "unit": "ft³"}
